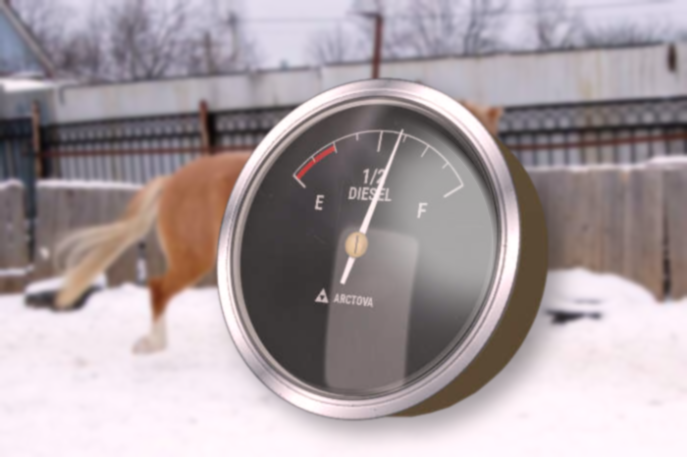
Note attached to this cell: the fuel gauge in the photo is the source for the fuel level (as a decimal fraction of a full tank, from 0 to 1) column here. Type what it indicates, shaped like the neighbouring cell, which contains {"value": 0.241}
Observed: {"value": 0.625}
